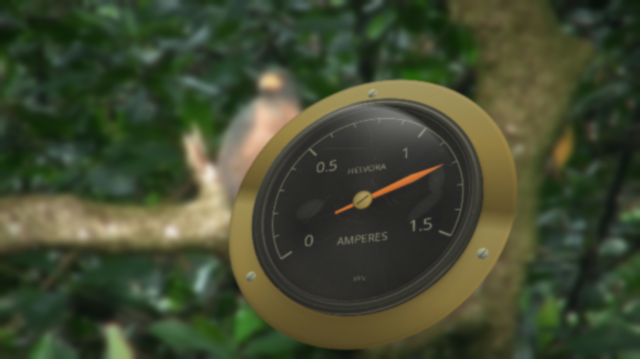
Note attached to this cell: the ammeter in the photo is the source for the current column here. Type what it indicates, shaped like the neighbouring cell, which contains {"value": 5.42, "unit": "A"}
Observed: {"value": 1.2, "unit": "A"}
